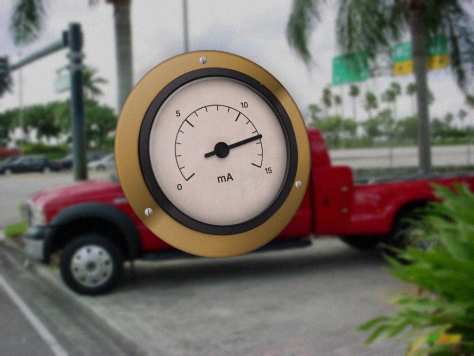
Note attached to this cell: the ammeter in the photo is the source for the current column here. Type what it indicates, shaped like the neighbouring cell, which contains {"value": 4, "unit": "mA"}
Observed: {"value": 12.5, "unit": "mA"}
